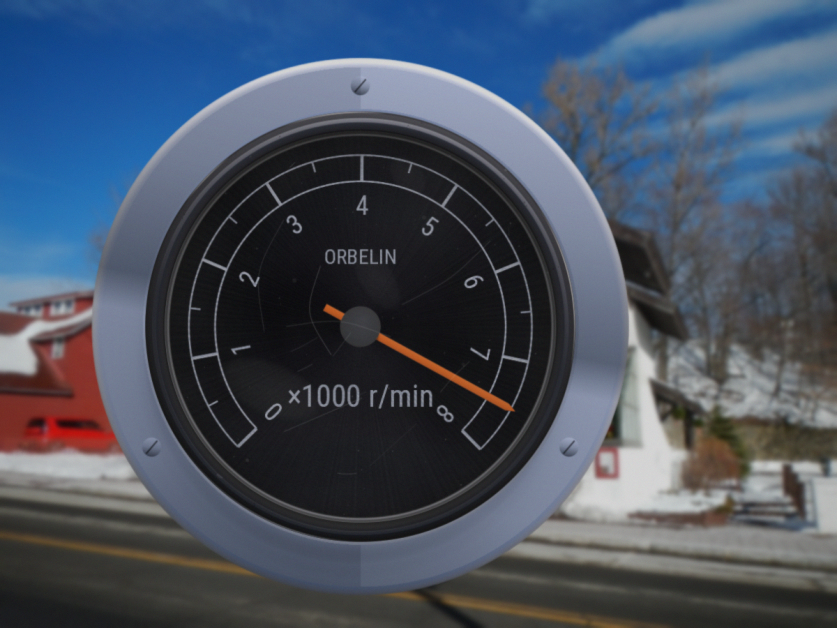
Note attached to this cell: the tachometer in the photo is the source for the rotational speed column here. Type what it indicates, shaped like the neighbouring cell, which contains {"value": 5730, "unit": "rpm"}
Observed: {"value": 7500, "unit": "rpm"}
